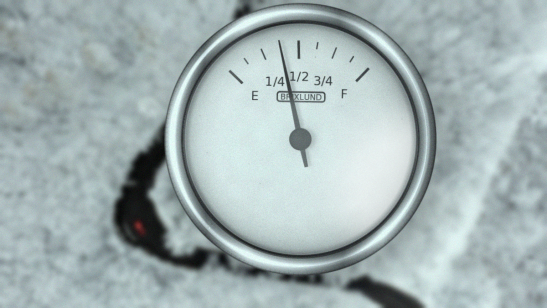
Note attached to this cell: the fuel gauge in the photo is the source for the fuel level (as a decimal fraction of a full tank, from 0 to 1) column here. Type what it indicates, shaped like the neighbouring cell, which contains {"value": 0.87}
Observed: {"value": 0.375}
